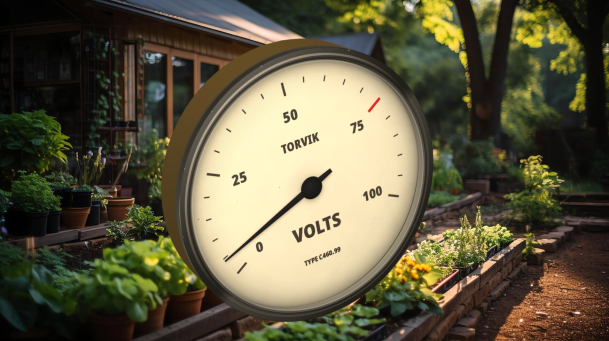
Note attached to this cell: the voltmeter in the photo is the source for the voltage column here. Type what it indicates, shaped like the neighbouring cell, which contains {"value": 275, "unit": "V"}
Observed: {"value": 5, "unit": "V"}
